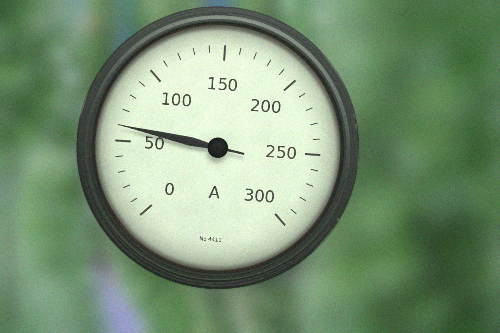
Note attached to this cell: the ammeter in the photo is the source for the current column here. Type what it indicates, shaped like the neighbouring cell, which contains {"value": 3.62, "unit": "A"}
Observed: {"value": 60, "unit": "A"}
